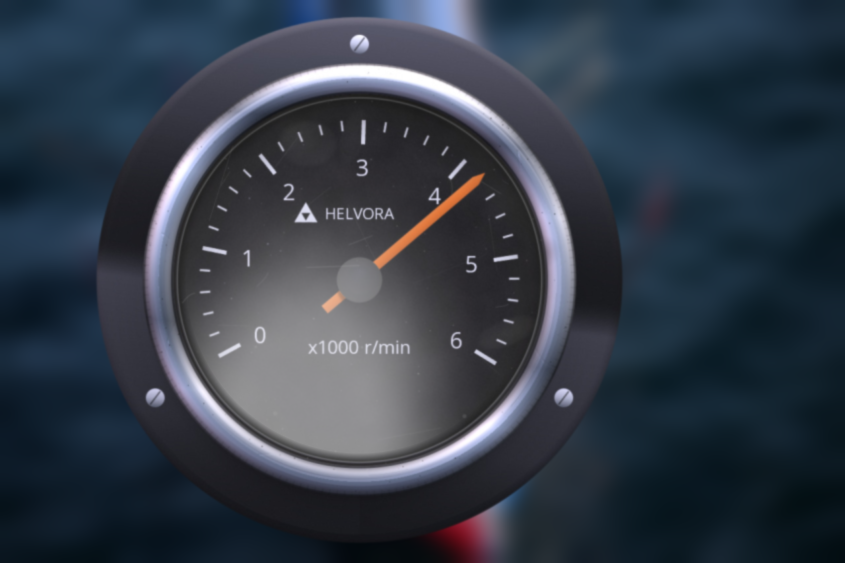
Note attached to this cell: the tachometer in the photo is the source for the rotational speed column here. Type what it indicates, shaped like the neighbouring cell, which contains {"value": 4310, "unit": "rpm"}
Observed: {"value": 4200, "unit": "rpm"}
